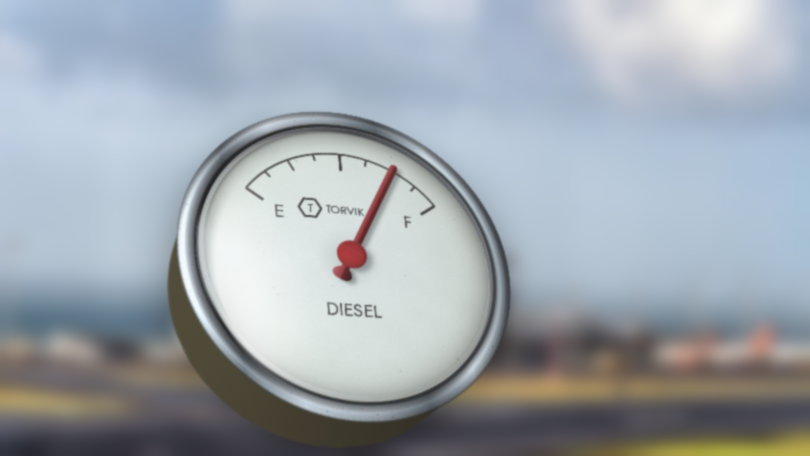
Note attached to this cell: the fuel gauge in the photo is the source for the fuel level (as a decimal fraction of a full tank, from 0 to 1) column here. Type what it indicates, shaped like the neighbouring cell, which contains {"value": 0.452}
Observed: {"value": 0.75}
